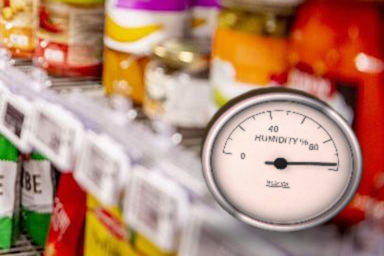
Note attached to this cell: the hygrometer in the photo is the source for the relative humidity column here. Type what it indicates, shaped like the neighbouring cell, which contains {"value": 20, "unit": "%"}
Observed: {"value": 95, "unit": "%"}
